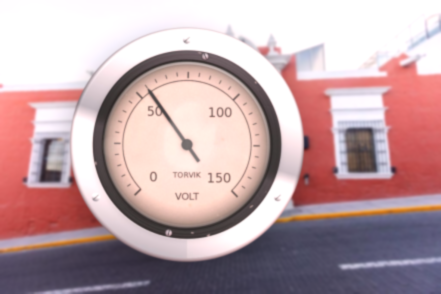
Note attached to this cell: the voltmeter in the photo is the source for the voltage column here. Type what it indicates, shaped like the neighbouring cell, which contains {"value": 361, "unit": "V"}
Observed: {"value": 55, "unit": "V"}
